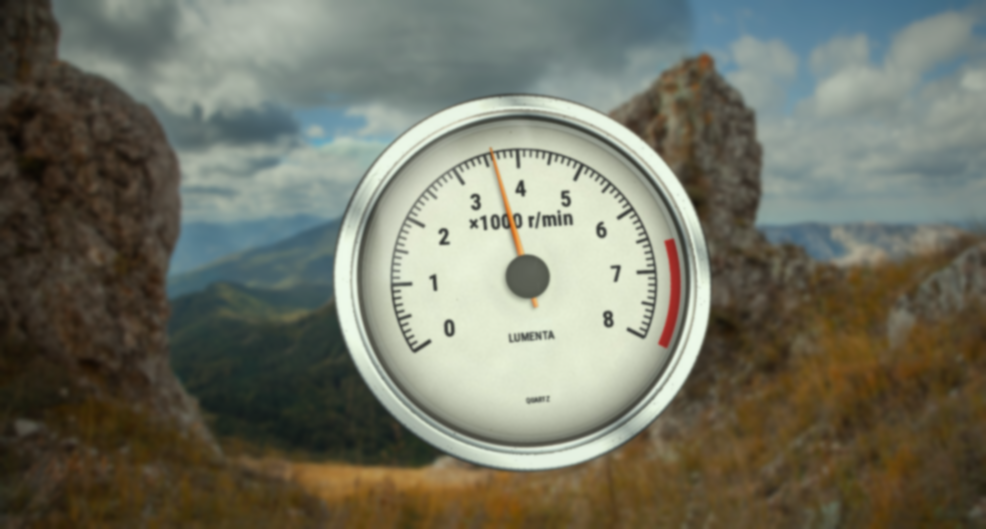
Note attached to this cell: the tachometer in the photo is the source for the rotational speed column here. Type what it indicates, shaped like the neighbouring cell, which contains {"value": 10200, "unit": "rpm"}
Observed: {"value": 3600, "unit": "rpm"}
